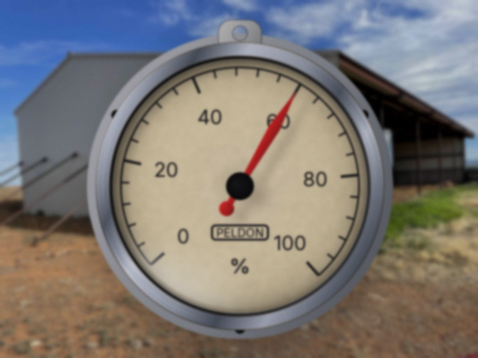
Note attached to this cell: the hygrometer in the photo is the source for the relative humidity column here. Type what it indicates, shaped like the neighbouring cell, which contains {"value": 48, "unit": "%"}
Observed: {"value": 60, "unit": "%"}
